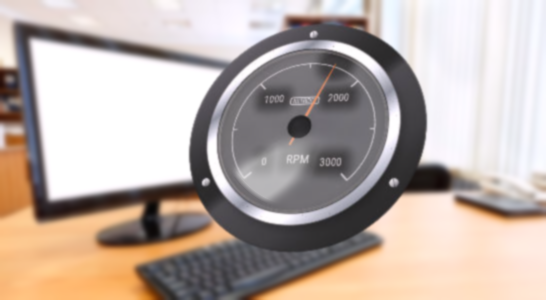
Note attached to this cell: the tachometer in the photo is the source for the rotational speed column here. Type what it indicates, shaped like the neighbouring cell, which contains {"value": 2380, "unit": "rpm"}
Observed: {"value": 1750, "unit": "rpm"}
